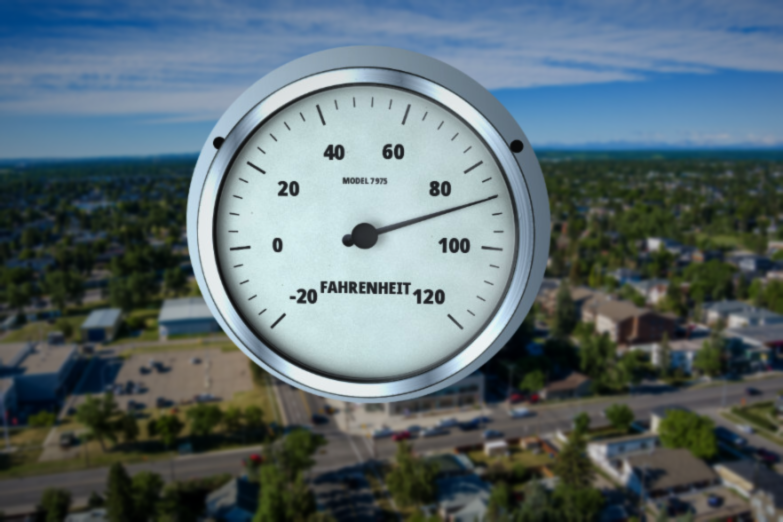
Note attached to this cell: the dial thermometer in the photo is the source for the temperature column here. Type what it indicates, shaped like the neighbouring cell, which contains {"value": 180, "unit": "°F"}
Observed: {"value": 88, "unit": "°F"}
